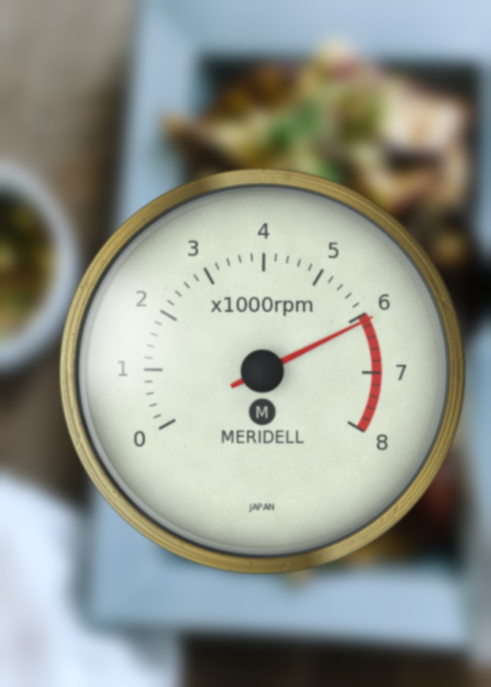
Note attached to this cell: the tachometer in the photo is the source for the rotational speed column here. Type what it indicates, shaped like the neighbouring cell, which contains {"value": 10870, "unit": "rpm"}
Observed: {"value": 6100, "unit": "rpm"}
